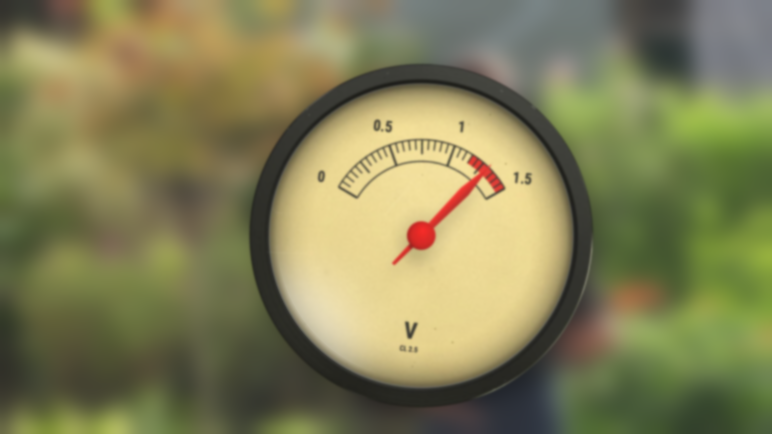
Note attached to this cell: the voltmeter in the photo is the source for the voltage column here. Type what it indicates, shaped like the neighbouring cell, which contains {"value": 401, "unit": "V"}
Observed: {"value": 1.3, "unit": "V"}
